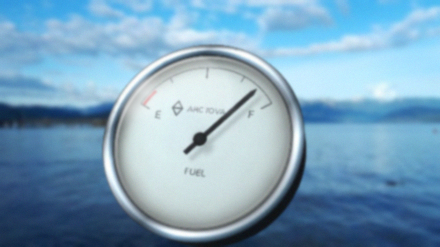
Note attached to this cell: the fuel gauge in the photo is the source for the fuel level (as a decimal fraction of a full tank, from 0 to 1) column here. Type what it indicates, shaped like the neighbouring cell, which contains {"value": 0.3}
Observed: {"value": 0.875}
